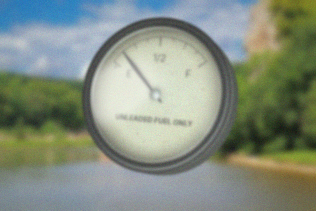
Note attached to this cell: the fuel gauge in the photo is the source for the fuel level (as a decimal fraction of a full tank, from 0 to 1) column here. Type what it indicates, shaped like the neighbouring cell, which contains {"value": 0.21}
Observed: {"value": 0.125}
